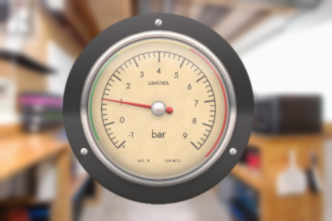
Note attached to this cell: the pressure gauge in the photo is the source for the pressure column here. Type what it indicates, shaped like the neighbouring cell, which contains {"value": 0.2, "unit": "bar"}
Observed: {"value": 1, "unit": "bar"}
